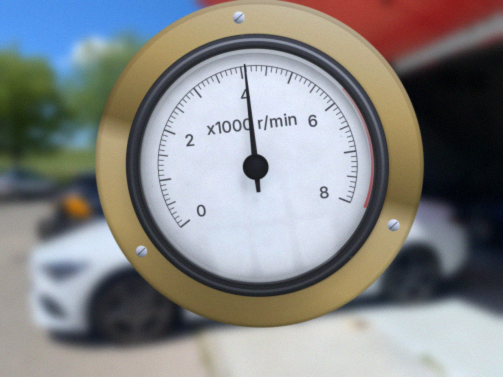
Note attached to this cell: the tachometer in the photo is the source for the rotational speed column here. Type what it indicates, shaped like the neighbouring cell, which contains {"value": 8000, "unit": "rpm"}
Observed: {"value": 4100, "unit": "rpm"}
